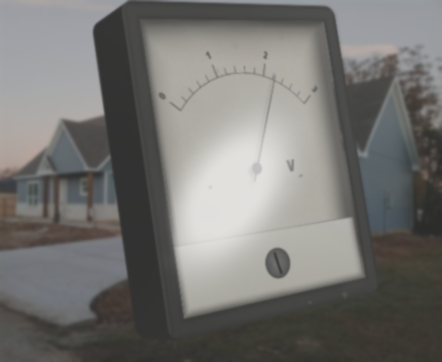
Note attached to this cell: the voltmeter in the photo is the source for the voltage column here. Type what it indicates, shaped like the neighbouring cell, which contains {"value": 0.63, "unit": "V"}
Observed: {"value": 2.2, "unit": "V"}
